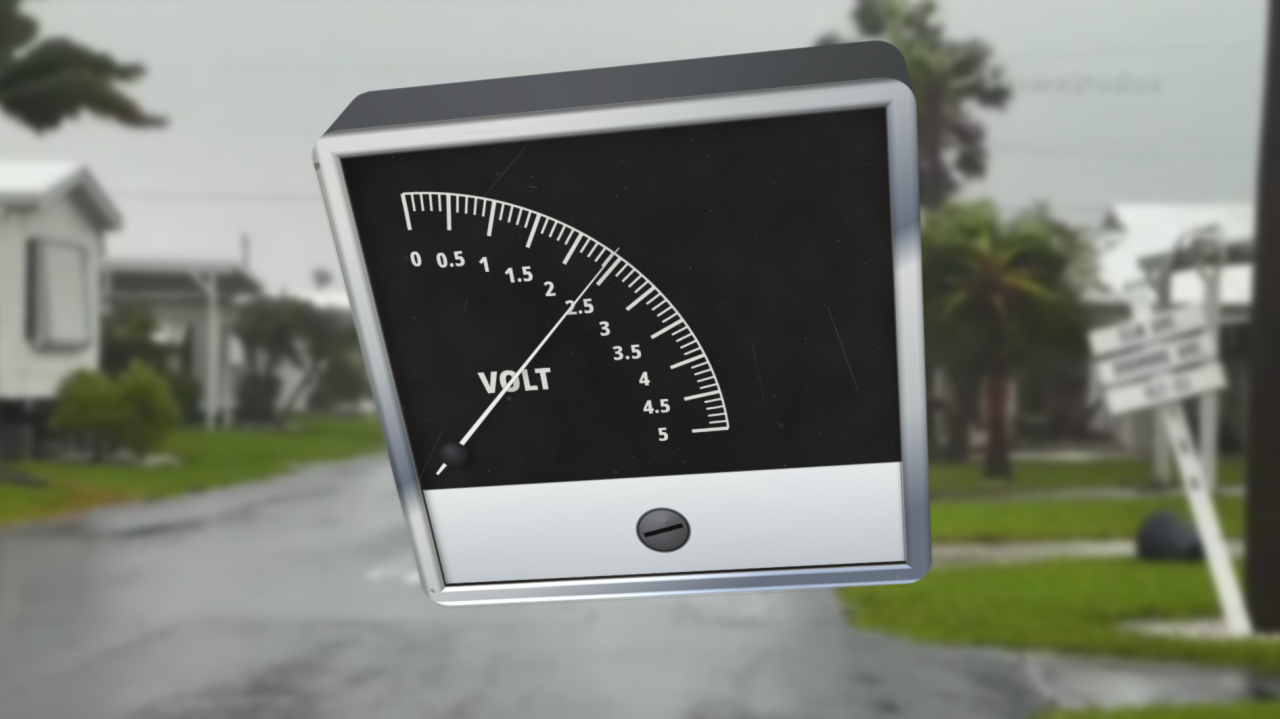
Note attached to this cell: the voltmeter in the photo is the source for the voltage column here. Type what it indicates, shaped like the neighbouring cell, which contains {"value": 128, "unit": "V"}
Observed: {"value": 2.4, "unit": "V"}
